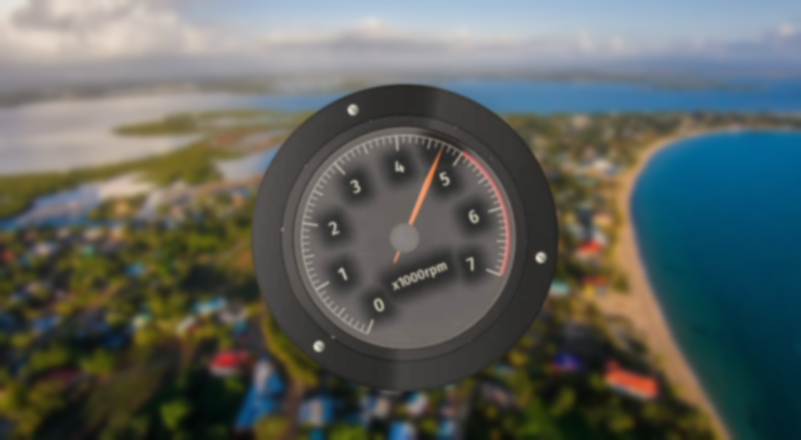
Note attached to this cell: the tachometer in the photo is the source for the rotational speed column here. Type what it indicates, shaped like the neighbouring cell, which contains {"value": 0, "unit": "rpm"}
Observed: {"value": 4700, "unit": "rpm"}
